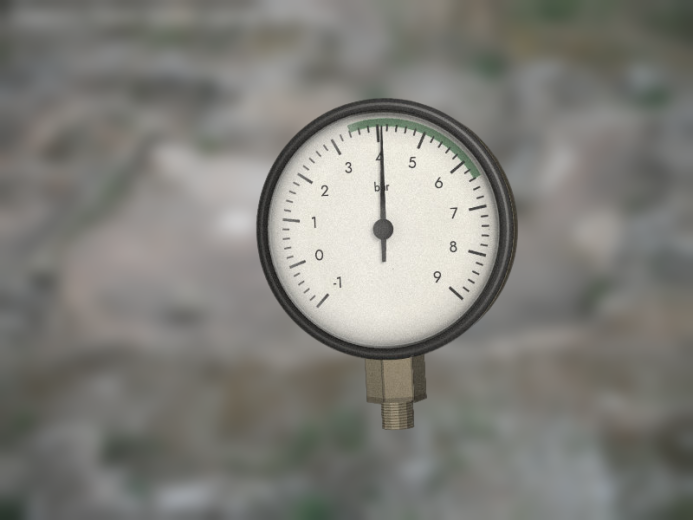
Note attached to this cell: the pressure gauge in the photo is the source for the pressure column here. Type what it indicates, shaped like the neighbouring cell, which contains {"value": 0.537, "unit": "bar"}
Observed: {"value": 4.1, "unit": "bar"}
